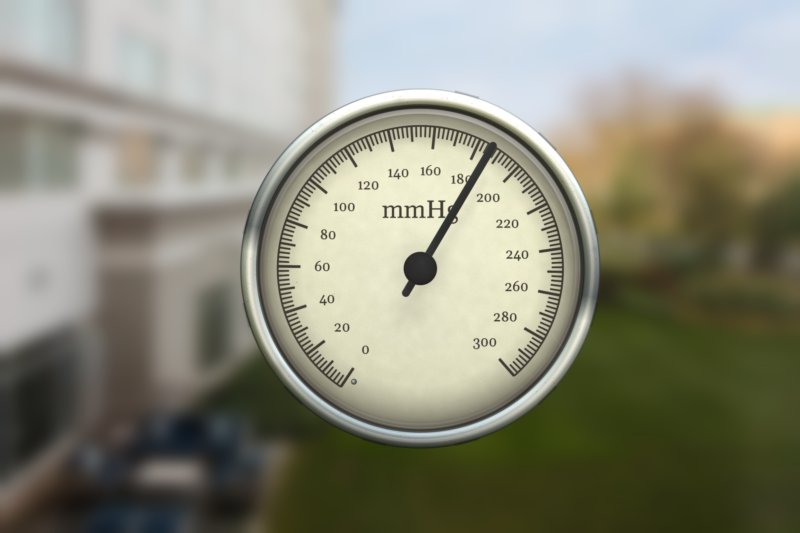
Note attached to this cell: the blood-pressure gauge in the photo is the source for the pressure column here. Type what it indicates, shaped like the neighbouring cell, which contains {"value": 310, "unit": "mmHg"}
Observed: {"value": 186, "unit": "mmHg"}
